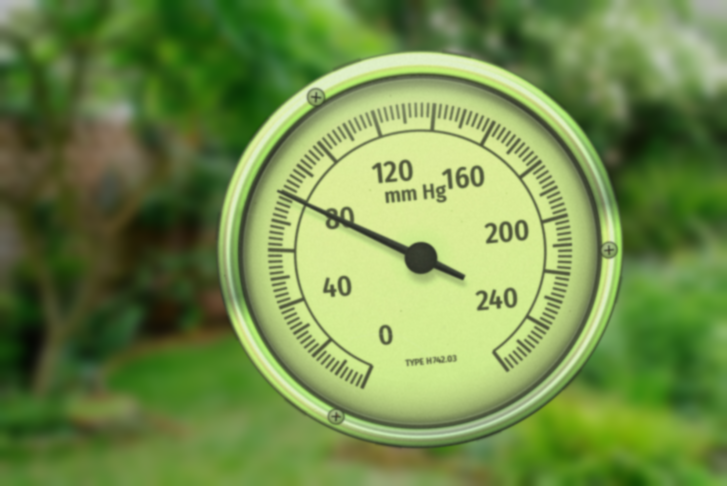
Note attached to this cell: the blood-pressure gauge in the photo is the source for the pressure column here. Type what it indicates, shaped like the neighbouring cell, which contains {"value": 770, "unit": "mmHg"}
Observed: {"value": 80, "unit": "mmHg"}
